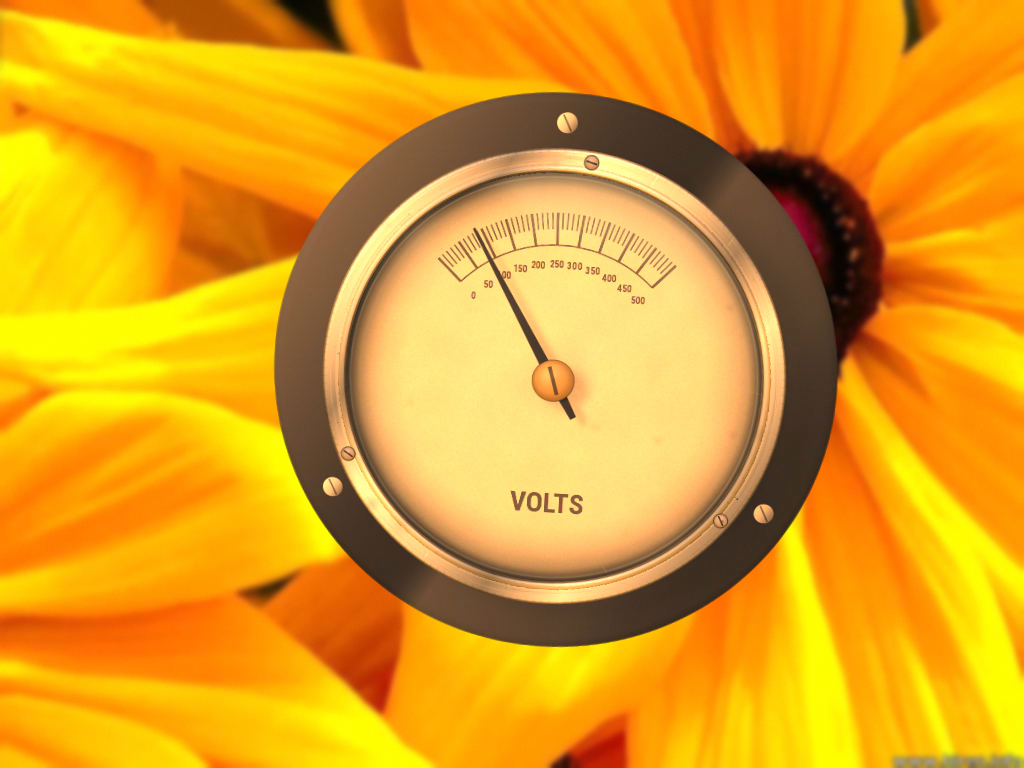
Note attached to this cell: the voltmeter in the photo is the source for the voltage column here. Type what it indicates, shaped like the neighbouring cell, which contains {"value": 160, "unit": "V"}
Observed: {"value": 90, "unit": "V"}
